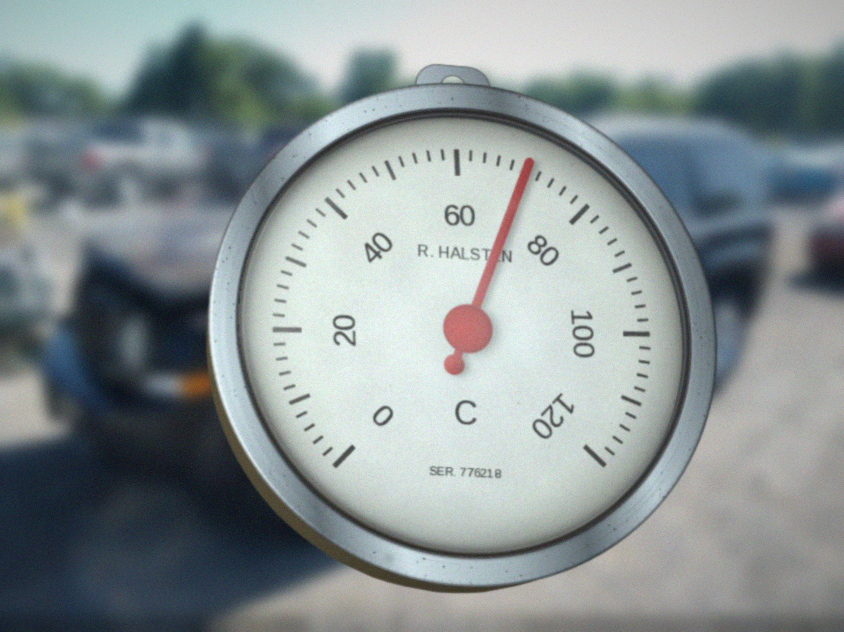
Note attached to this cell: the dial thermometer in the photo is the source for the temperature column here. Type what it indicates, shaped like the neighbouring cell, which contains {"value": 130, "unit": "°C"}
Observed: {"value": 70, "unit": "°C"}
